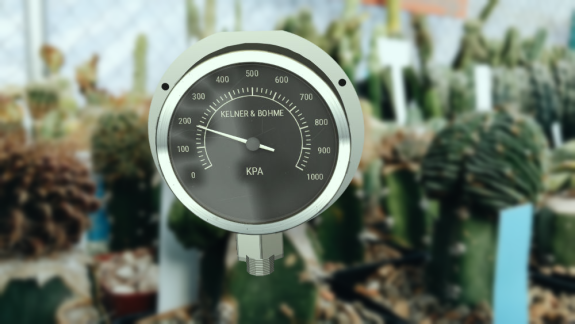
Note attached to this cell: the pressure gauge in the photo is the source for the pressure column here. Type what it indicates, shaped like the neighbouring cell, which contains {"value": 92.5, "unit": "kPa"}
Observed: {"value": 200, "unit": "kPa"}
